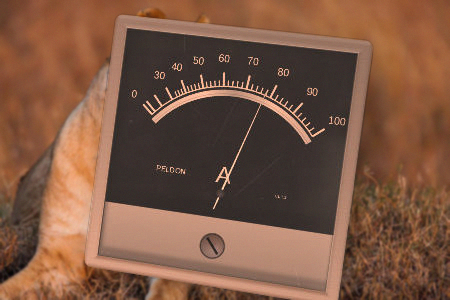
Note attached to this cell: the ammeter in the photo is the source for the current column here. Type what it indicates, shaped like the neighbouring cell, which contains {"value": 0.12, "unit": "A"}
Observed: {"value": 78, "unit": "A"}
